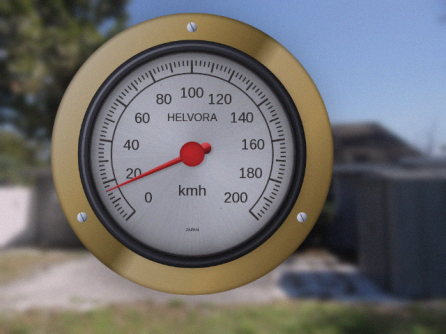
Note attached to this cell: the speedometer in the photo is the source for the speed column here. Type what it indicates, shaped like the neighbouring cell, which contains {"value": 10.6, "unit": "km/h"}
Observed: {"value": 16, "unit": "km/h"}
